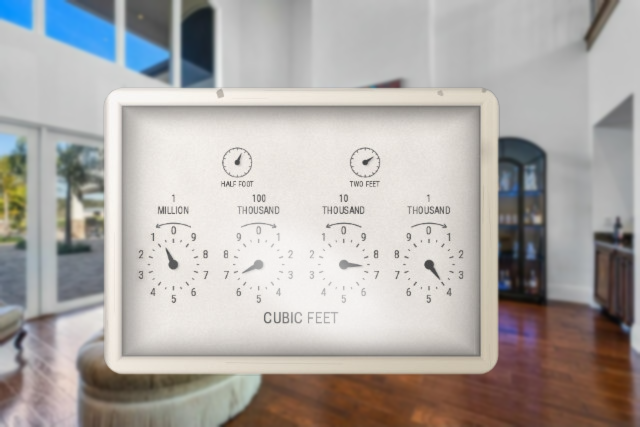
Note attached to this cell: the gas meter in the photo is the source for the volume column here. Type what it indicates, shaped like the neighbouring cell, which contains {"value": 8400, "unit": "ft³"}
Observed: {"value": 67400, "unit": "ft³"}
